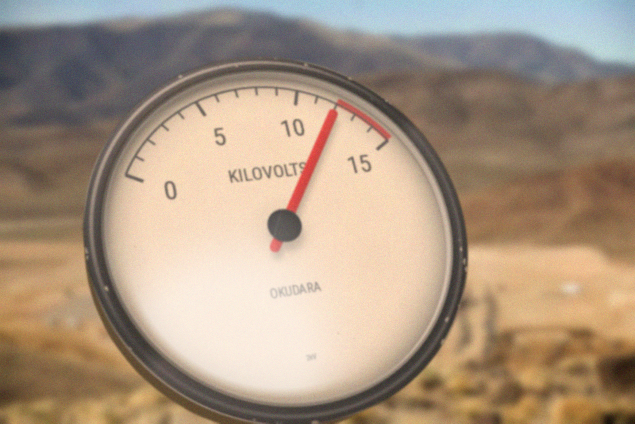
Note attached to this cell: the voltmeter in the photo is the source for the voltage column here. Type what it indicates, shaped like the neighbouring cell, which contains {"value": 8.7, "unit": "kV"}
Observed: {"value": 12, "unit": "kV"}
